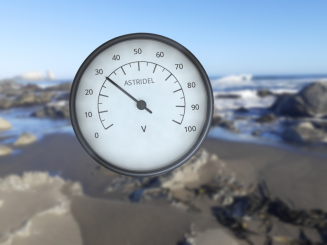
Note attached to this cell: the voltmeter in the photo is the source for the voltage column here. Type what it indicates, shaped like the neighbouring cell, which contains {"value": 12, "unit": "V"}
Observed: {"value": 30, "unit": "V"}
